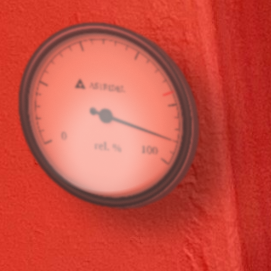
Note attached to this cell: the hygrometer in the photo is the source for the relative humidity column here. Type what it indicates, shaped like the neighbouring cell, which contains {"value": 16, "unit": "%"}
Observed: {"value": 92, "unit": "%"}
